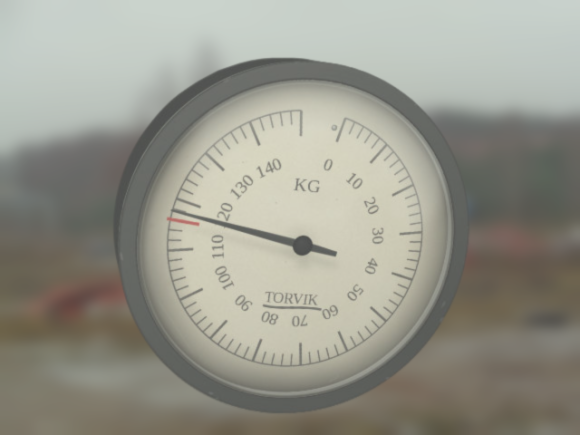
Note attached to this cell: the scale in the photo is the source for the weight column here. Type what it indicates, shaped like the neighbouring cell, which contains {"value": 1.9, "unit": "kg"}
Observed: {"value": 118, "unit": "kg"}
